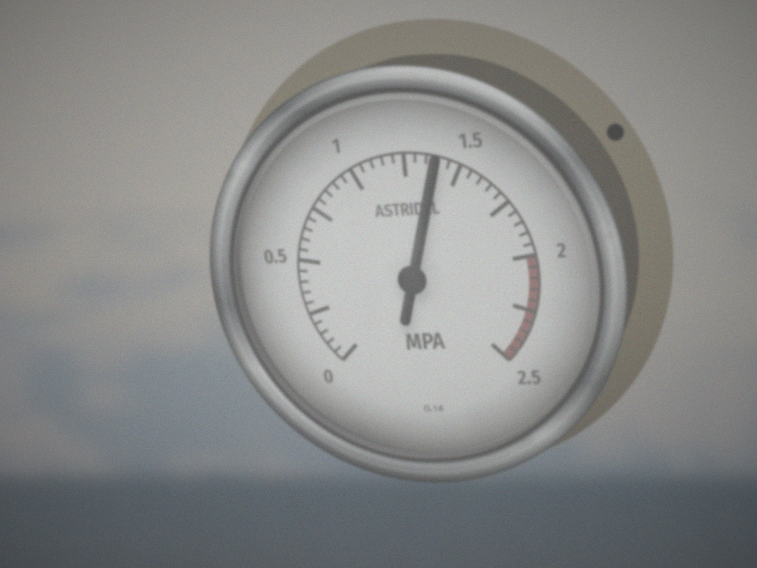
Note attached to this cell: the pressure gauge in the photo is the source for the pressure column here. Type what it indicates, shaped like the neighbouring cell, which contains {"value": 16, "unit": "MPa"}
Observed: {"value": 1.4, "unit": "MPa"}
